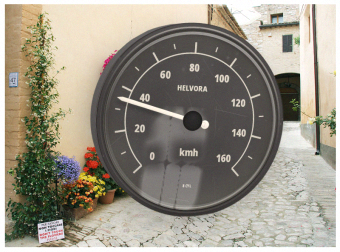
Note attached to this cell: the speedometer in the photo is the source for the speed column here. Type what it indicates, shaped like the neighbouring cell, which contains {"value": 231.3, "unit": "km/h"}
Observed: {"value": 35, "unit": "km/h"}
